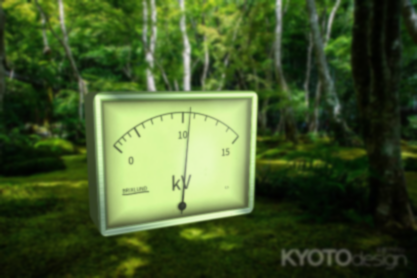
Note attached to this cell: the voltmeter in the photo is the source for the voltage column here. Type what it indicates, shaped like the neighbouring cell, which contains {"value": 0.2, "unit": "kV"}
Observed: {"value": 10.5, "unit": "kV"}
